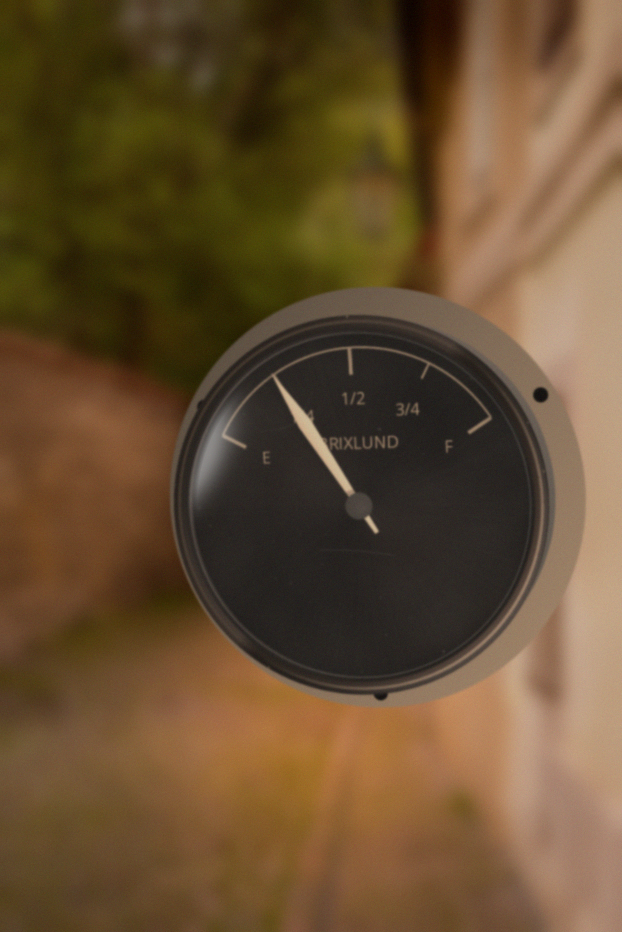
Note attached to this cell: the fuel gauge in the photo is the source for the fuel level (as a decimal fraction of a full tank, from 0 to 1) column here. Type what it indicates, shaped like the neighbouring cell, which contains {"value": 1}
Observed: {"value": 0.25}
